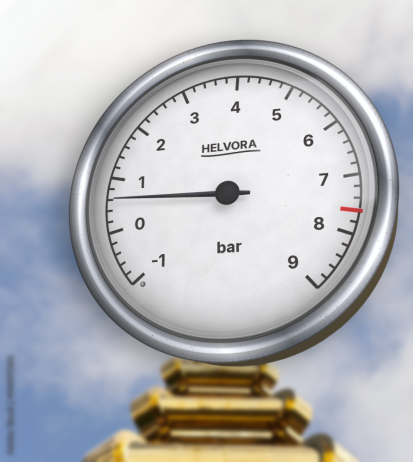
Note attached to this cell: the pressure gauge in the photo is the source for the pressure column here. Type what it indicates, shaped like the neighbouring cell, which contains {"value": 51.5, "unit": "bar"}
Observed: {"value": 0.6, "unit": "bar"}
